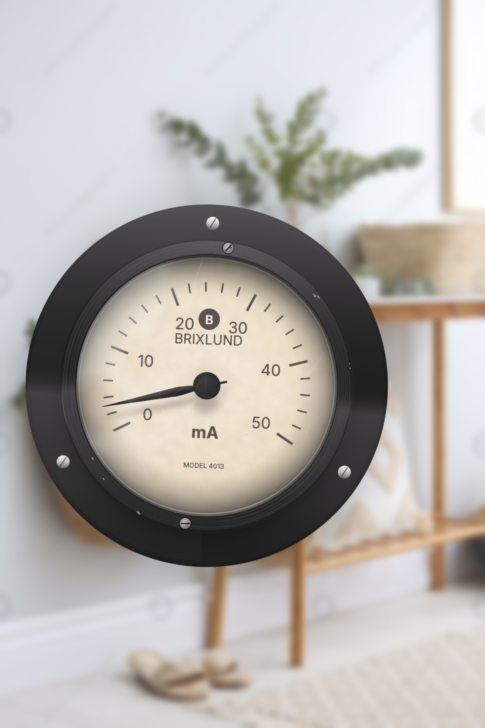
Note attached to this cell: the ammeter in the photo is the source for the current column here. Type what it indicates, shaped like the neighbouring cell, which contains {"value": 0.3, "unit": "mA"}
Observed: {"value": 3, "unit": "mA"}
